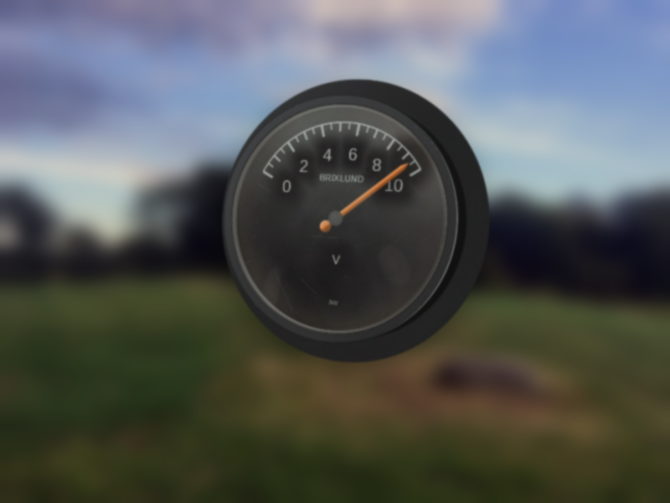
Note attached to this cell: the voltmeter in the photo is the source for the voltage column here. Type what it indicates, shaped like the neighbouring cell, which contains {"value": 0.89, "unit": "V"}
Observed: {"value": 9.5, "unit": "V"}
